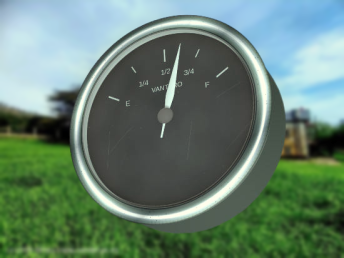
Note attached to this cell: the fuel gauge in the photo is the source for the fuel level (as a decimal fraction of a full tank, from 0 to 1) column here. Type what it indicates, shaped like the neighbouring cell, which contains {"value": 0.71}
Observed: {"value": 0.625}
